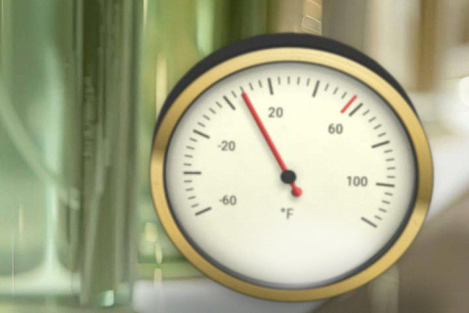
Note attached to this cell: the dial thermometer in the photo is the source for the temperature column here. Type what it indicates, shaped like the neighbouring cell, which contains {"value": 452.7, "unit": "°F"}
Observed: {"value": 8, "unit": "°F"}
